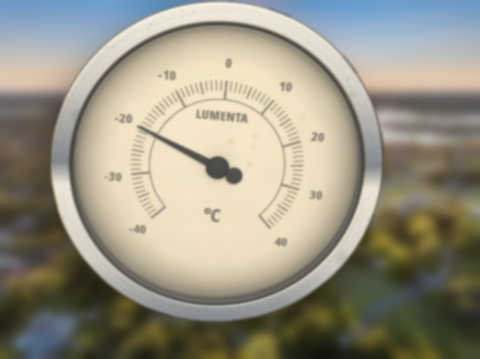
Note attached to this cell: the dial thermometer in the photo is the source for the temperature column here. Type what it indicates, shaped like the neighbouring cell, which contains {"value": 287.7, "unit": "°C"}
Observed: {"value": -20, "unit": "°C"}
